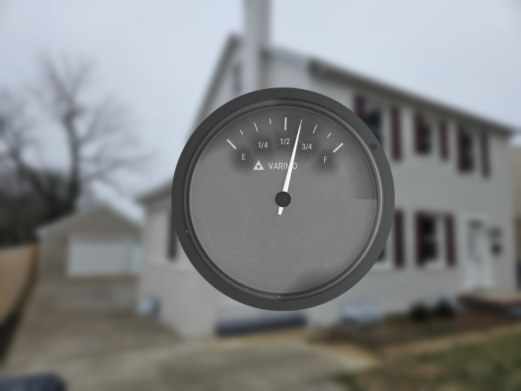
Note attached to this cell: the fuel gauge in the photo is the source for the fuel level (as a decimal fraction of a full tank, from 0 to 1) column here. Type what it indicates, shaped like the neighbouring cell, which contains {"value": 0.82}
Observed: {"value": 0.625}
